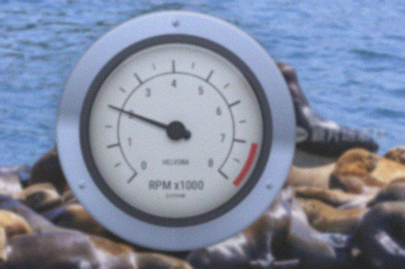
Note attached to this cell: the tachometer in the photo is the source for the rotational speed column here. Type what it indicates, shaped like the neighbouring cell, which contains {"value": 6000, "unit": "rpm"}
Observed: {"value": 2000, "unit": "rpm"}
